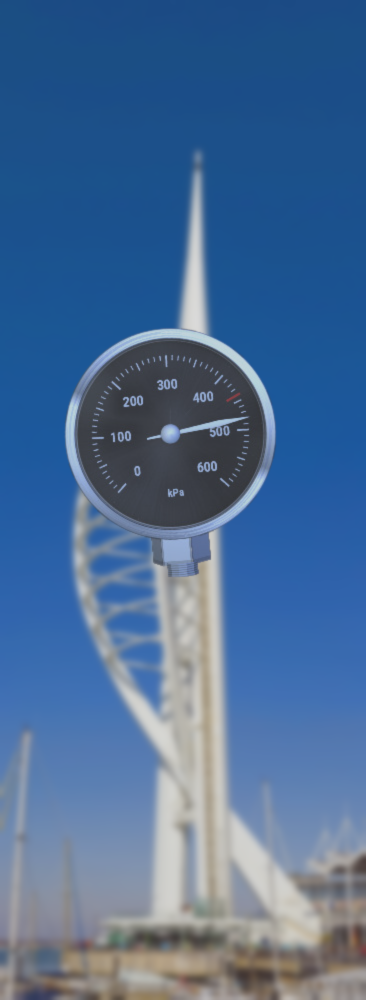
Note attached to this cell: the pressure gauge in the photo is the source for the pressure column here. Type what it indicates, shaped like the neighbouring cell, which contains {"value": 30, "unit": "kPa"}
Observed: {"value": 480, "unit": "kPa"}
